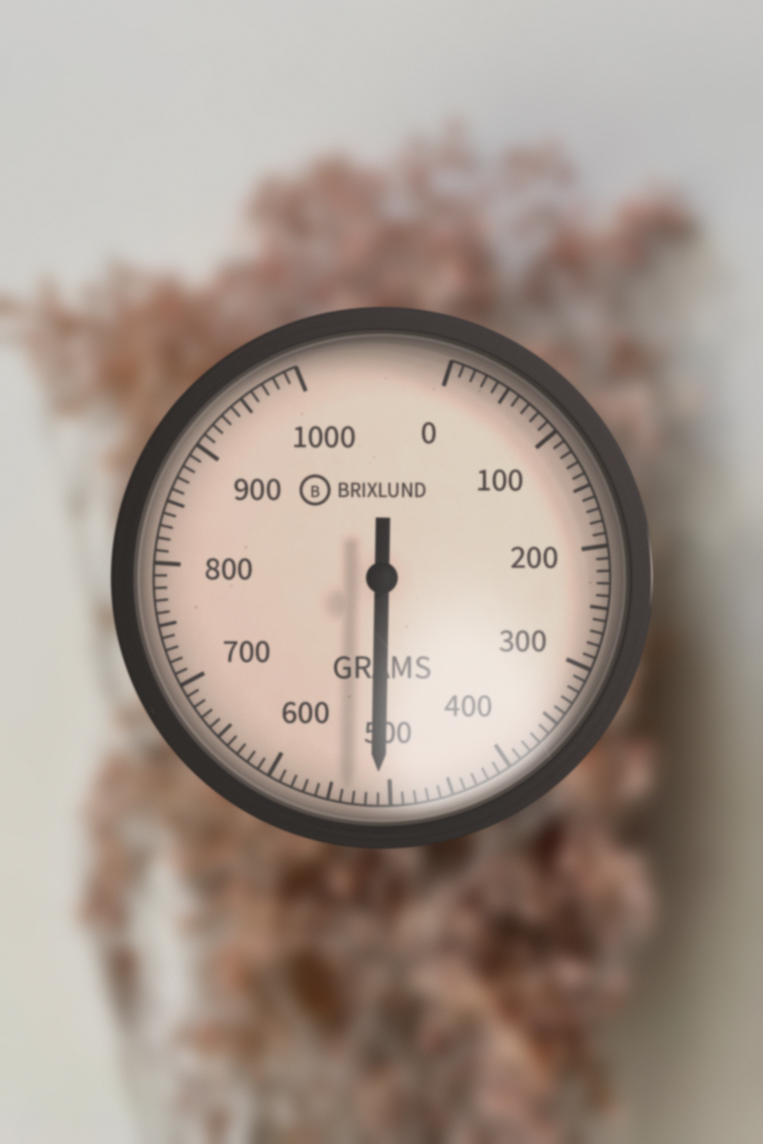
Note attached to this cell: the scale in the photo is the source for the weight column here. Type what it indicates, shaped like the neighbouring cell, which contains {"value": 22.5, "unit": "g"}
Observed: {"value": 510, "unit": "g"}
